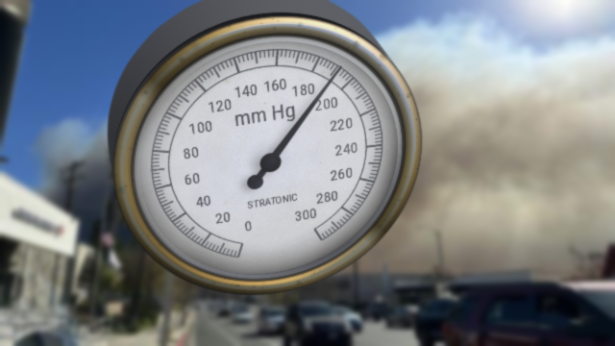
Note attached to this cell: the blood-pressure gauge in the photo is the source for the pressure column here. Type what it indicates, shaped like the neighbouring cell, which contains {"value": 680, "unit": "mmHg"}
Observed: {"value": 190, "unit": "mmHg"}
